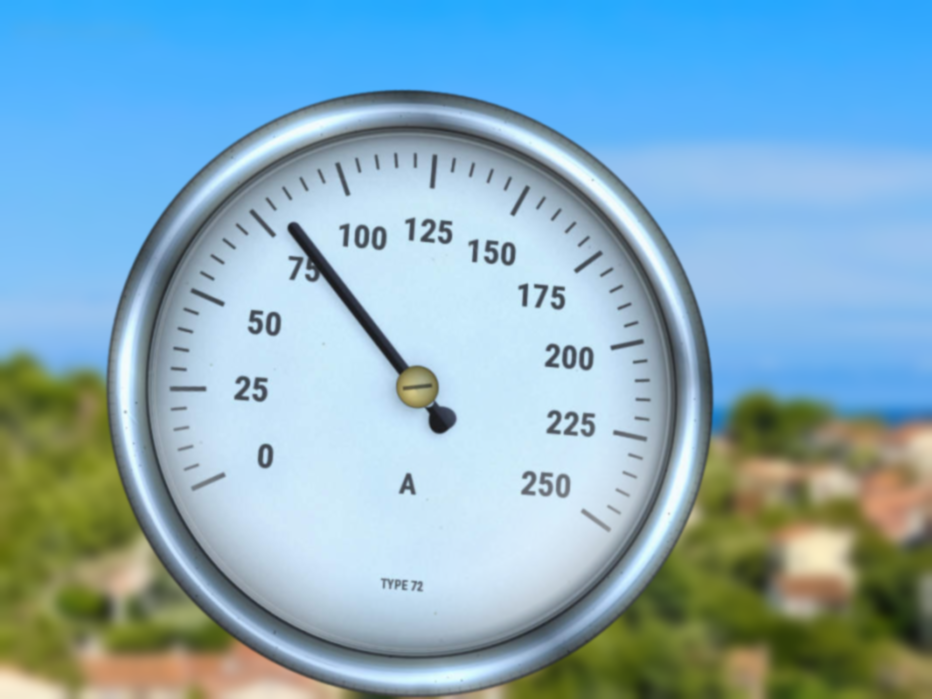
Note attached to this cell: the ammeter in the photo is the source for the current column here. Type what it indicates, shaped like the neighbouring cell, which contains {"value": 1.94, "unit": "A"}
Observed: {"value": 80, "unit": "A"}
